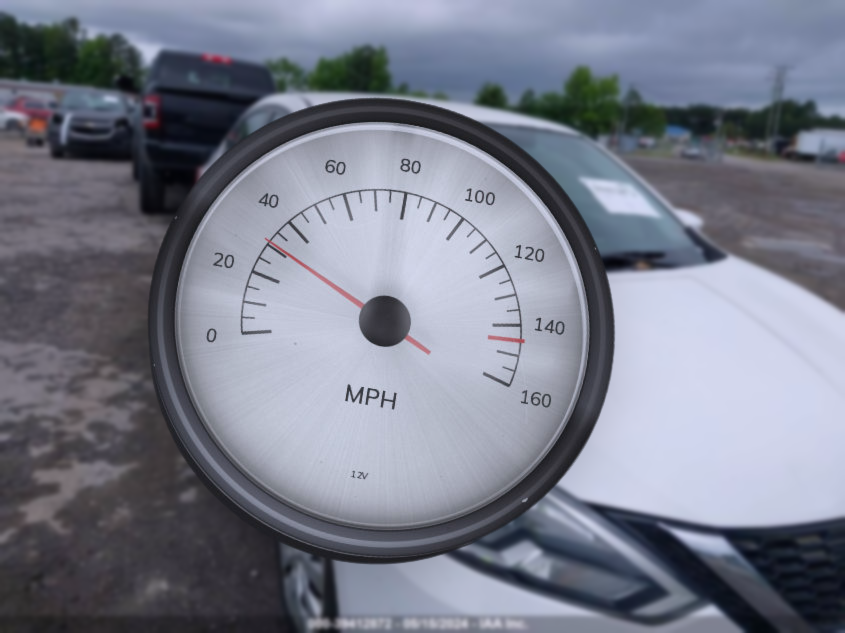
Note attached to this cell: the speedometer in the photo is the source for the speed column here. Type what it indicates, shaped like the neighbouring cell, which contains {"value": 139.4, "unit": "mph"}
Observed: {"value": 30, "unit": "mph"}
